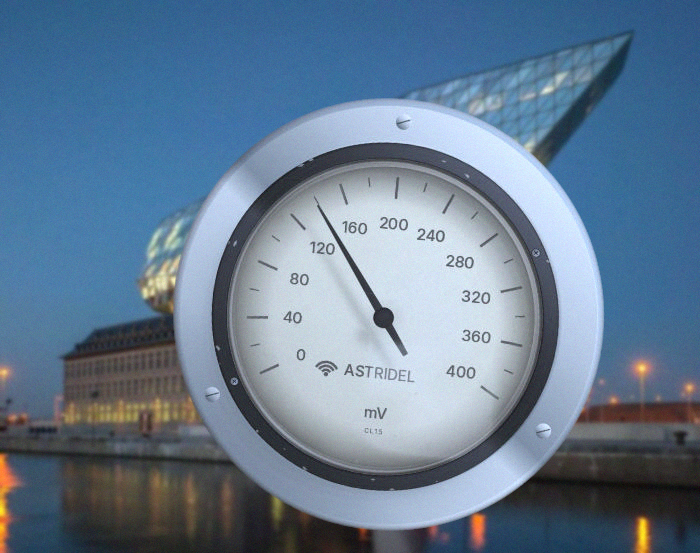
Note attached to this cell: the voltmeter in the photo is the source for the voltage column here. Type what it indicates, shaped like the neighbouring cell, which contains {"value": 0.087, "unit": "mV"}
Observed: {"value": 140, "unit": "mV"}
